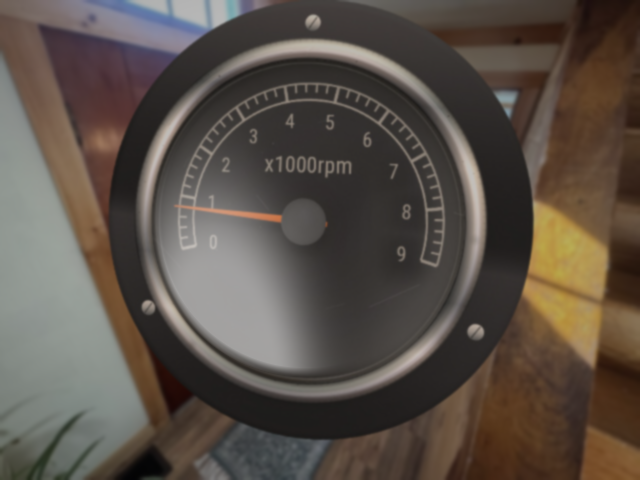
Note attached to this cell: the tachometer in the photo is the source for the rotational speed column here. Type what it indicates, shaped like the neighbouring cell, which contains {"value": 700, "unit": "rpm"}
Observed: {"value": 800, "unit": "rpm"}
